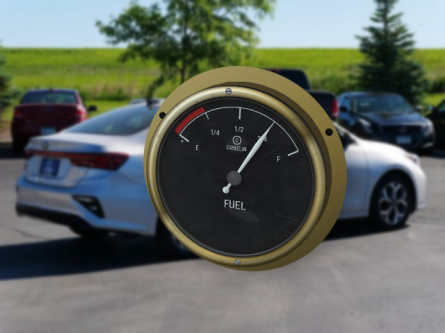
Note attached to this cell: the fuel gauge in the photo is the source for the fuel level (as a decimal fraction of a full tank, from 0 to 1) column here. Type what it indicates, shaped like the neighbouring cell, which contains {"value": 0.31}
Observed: {"value": 0.75}
